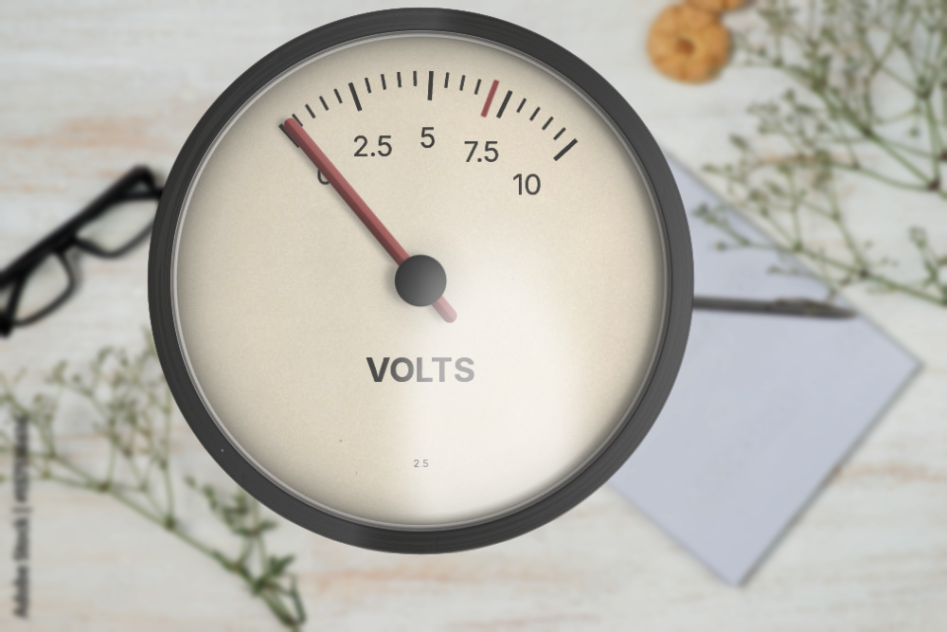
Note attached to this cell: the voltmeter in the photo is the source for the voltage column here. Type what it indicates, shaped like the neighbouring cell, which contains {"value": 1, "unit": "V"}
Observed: {"value": 0.25, "unit": "V"}
